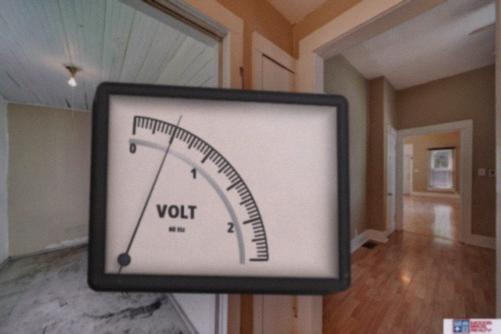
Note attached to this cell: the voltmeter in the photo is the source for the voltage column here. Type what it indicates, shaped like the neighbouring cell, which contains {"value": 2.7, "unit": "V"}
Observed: {"value": 0.5, "unit": "V"}
